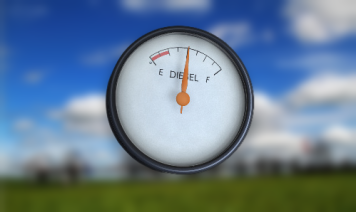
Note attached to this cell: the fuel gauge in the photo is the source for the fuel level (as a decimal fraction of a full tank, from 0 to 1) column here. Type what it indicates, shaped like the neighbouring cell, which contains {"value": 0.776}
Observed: {"value": 0.5}
